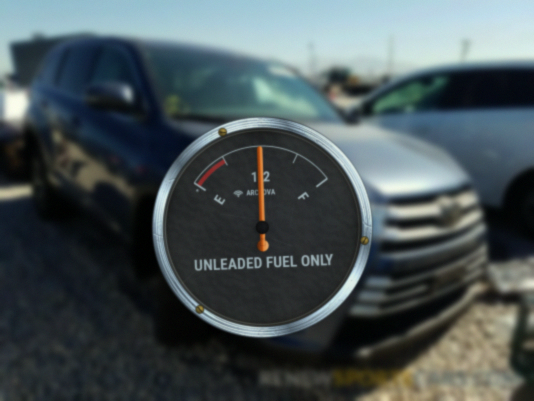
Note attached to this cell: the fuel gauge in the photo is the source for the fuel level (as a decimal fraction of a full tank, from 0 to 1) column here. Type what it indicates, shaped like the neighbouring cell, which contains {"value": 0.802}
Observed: {"value": 0.5}
